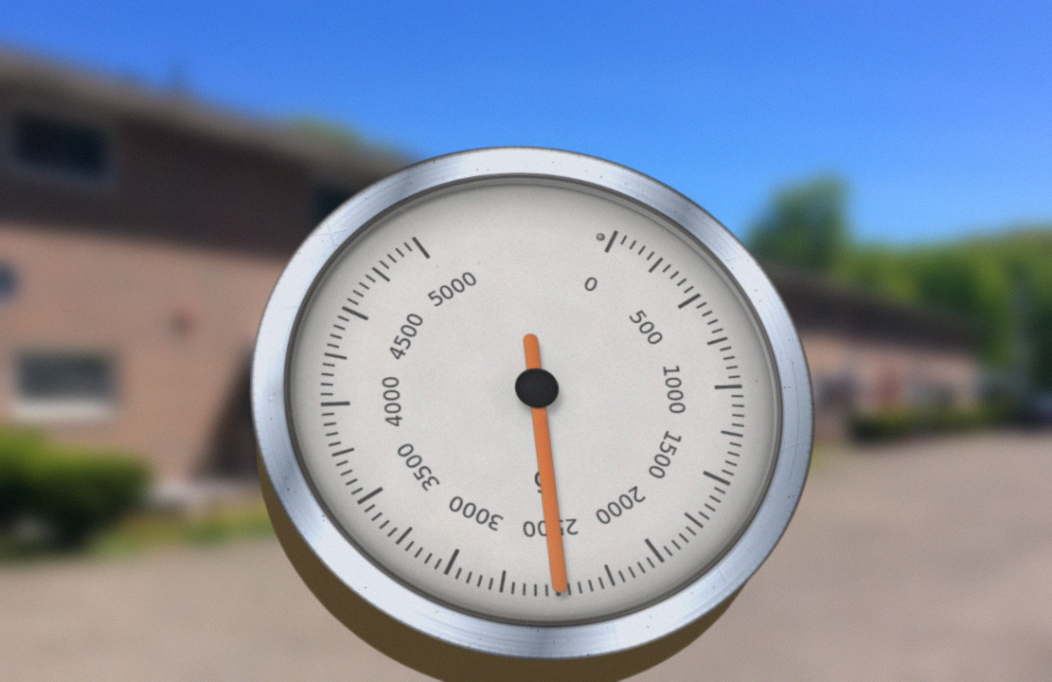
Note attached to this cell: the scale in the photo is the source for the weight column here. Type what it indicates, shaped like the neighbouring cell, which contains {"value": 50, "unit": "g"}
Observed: {"value": 2500, "unit": "g"}
